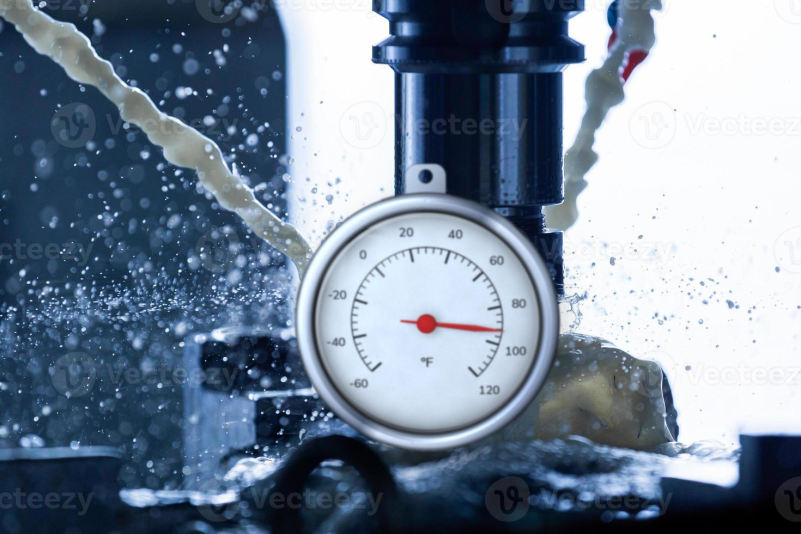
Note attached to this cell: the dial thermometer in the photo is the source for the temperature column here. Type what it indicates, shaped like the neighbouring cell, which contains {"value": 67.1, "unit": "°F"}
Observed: {"value": 92, "unit": "°F"}
